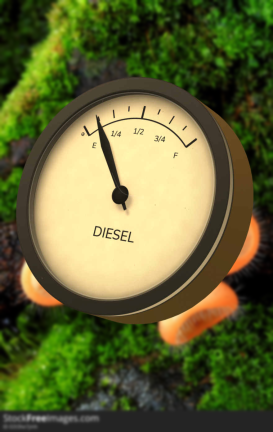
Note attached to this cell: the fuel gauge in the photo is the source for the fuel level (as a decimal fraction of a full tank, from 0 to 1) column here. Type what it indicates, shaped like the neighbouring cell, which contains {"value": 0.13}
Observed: {"value": 0.125}
